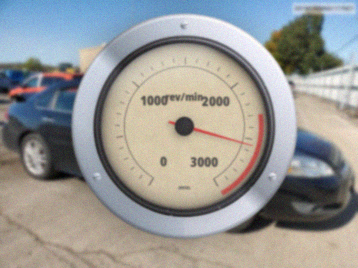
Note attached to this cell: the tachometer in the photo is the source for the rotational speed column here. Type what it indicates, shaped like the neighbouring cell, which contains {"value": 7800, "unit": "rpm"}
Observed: {"value": 2550, "unit": "rpm"}
